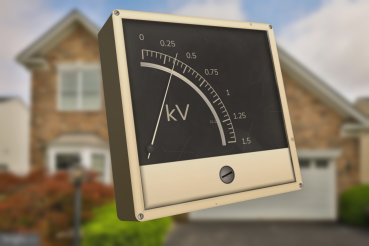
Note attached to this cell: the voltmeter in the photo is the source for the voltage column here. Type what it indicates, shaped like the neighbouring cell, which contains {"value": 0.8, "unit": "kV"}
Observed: {"value": 0.35, "unit": "kV"}
